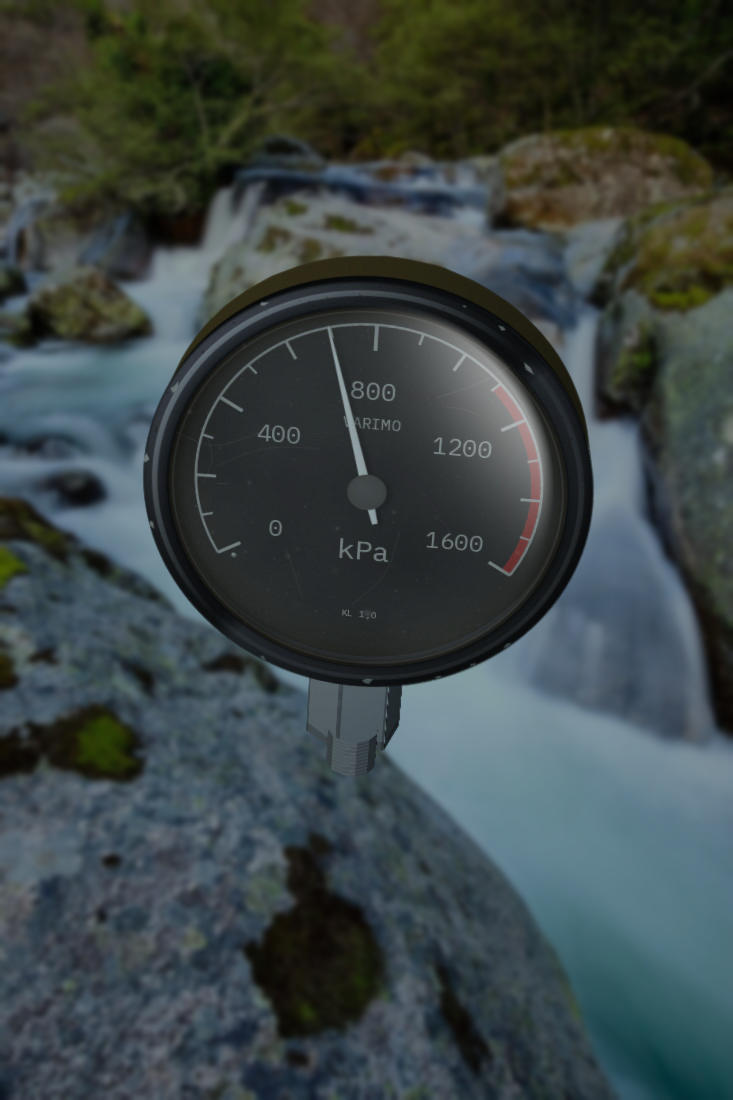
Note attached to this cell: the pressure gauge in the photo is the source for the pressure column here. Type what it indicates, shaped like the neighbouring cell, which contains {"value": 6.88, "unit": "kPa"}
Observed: {"value": 700, "unit": "kPa"}
